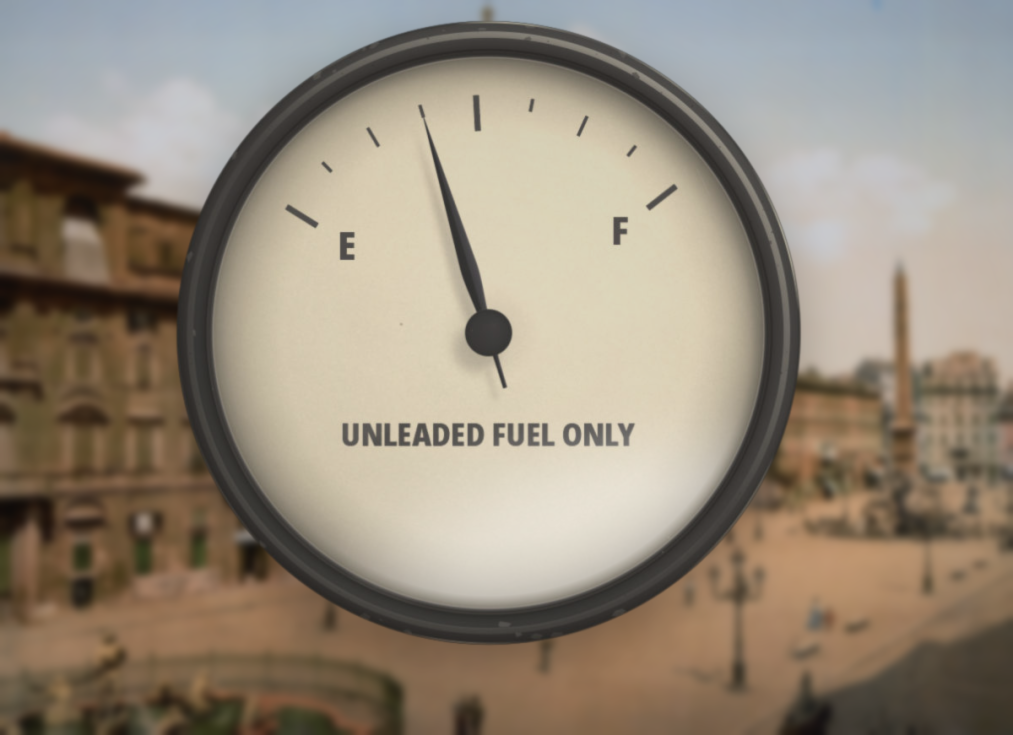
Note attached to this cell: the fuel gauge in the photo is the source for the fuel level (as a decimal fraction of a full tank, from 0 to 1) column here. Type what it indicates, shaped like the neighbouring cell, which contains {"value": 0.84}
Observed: {"value": 0.375}
